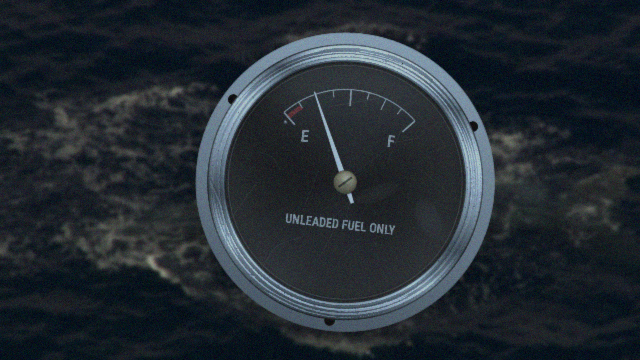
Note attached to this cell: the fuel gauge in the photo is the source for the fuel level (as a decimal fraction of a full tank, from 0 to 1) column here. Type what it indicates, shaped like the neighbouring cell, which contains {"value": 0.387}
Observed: {"value": 0.25}
